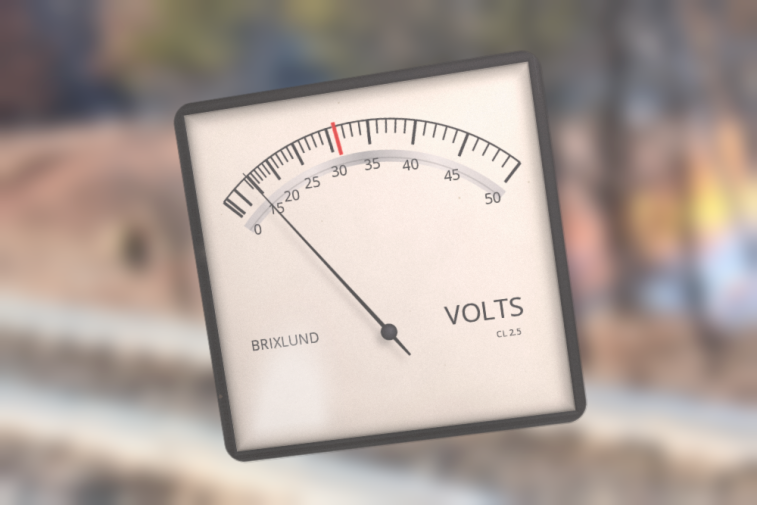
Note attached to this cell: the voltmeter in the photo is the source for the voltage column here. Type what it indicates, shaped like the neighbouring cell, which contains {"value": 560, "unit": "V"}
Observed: {"value": 15, "unit": "V"}
